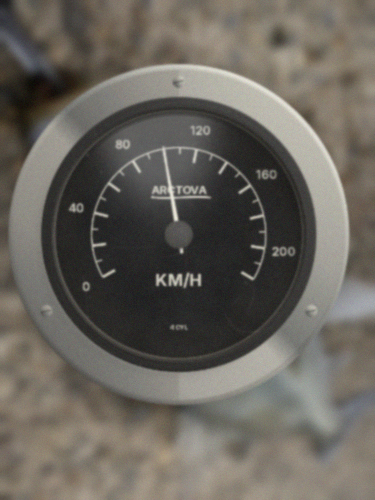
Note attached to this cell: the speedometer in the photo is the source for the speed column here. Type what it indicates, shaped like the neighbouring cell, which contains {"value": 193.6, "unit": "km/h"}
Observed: {"value": 100, "unit": "km/h"}
